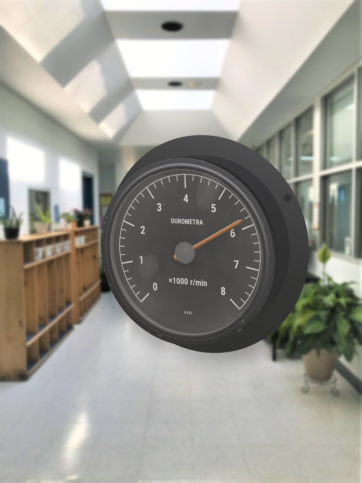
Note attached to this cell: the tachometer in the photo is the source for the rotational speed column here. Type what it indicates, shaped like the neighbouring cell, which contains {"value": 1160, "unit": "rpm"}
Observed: {"value": 5800, "unit": "rpm"}
